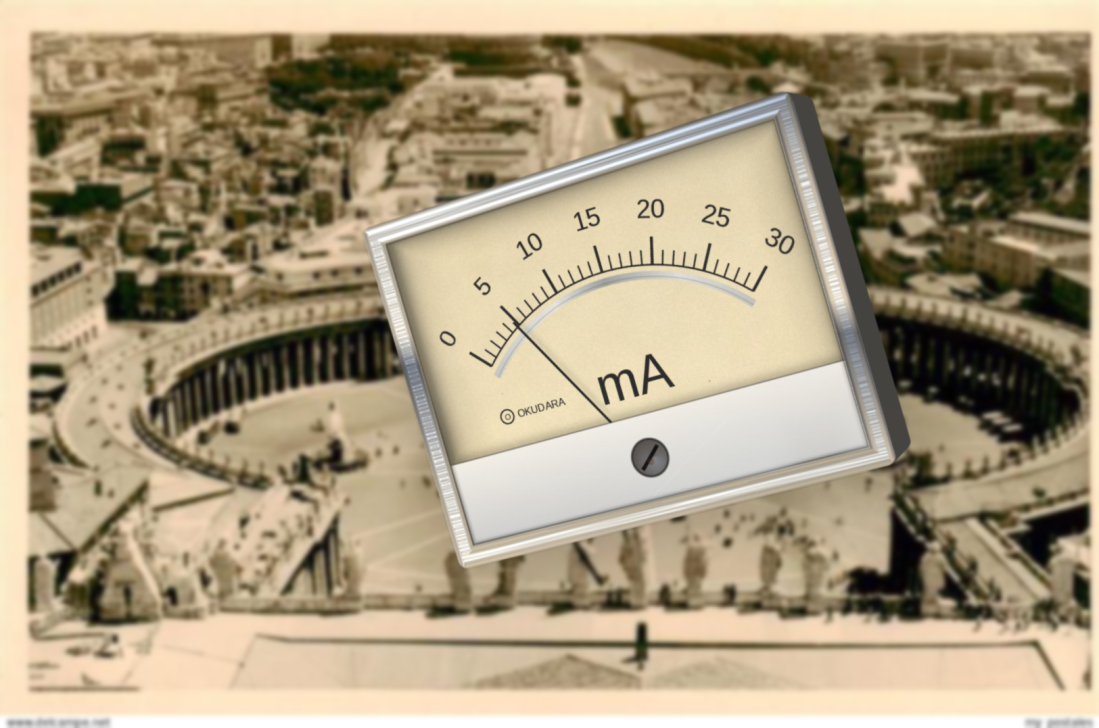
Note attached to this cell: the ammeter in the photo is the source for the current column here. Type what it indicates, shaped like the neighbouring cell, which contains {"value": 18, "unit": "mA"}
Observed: {"value": 5, "unit": "mA"}
